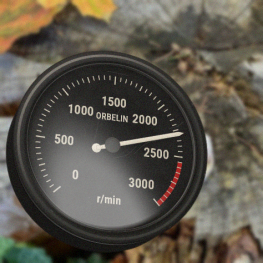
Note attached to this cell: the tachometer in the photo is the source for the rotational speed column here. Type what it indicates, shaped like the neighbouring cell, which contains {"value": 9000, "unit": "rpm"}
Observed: {"value": 2300, "unit": "rpm"}
